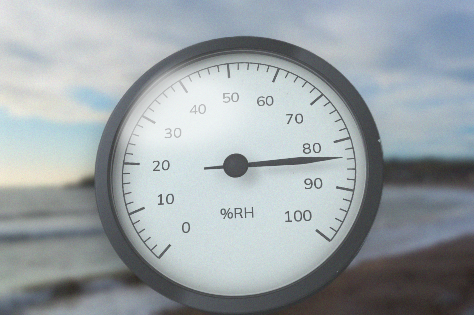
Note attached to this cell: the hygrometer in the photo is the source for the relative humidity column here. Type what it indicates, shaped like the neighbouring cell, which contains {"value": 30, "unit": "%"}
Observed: {"value": 84, "unit": "%"}
